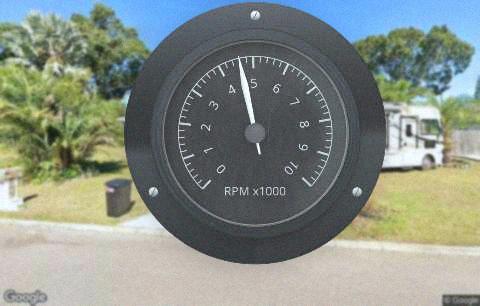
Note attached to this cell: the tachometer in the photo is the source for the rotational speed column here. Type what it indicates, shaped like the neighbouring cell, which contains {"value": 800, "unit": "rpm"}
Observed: {"value": 4600, "unit": "rpm"}
